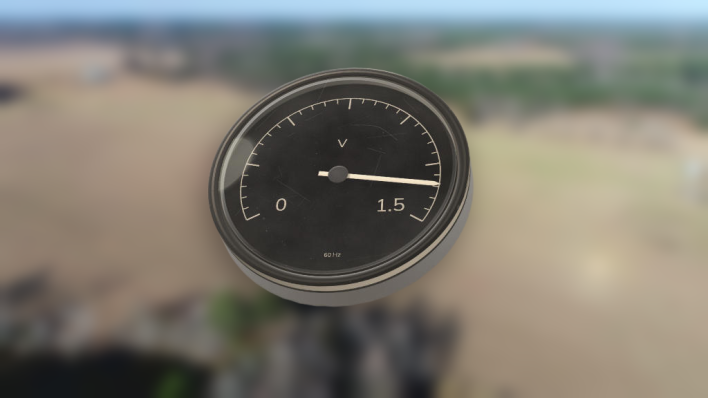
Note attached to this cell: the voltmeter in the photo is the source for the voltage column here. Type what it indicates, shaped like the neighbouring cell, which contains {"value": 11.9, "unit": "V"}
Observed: {"value": 1.35, "unit": "V"}
